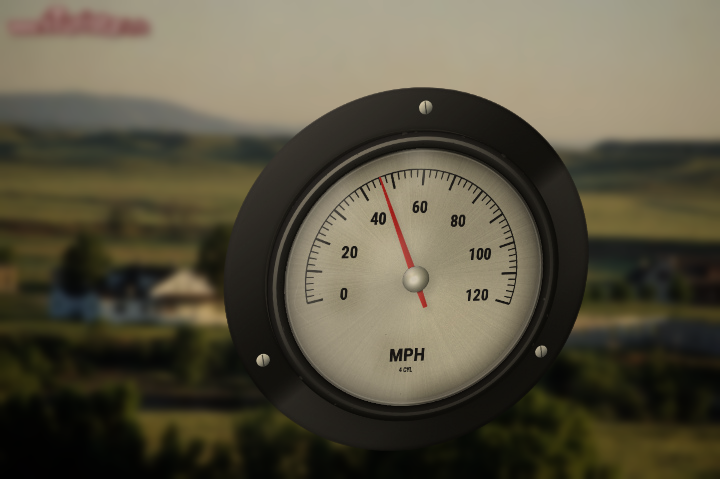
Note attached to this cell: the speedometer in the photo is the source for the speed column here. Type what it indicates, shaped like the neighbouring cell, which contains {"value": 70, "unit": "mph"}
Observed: {"value": 46, "unit": "mph"}
